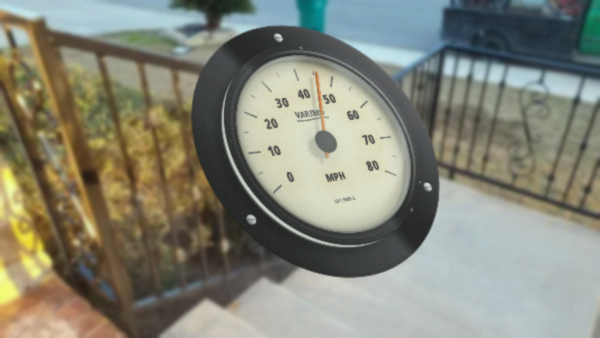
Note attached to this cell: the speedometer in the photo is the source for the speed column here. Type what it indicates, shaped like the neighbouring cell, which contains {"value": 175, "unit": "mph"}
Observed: {"value": 45, "unit": "mph"}
